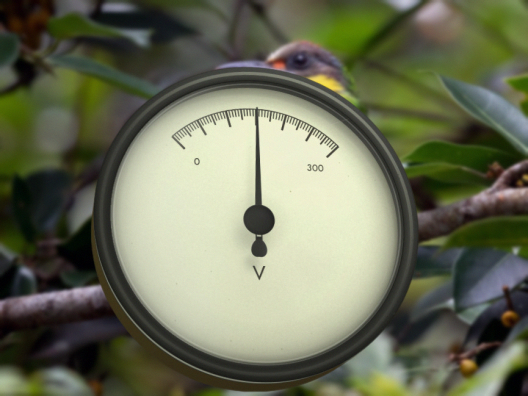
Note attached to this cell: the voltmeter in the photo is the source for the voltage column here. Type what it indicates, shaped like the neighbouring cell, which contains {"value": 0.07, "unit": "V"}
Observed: {"value": 150, "unit": "V"}
